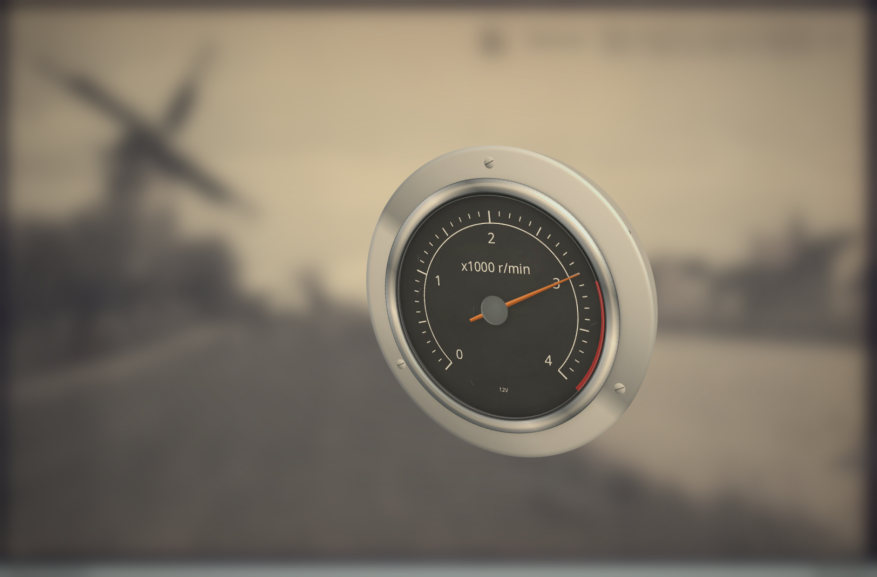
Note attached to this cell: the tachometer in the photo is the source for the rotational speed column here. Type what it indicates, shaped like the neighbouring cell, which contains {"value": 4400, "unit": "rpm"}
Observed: {"value": 3000, "unit": "rpm"}
